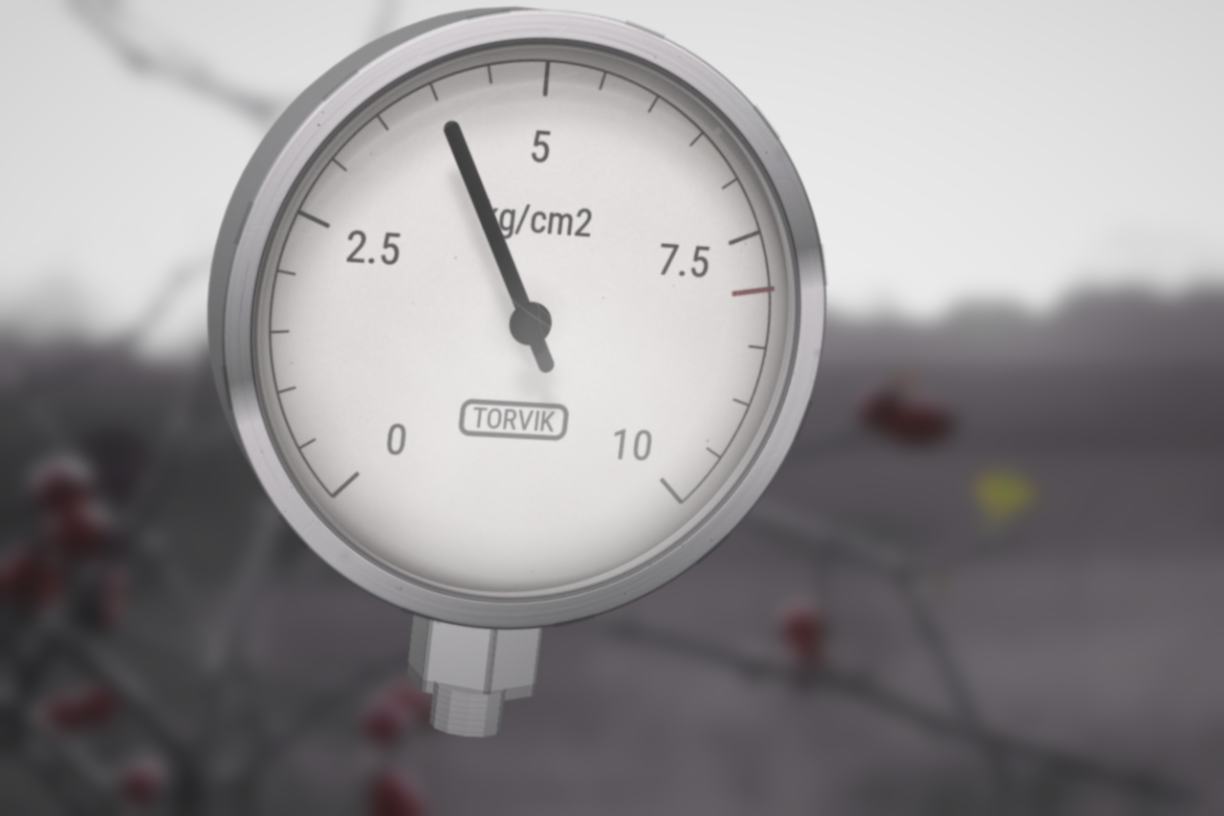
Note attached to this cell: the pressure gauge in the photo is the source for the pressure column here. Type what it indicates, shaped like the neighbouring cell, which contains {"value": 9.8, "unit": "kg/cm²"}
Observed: {"value": 4, "unit": "kg/cm²"}
